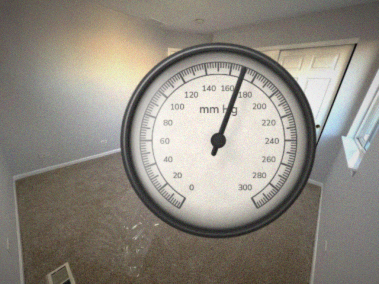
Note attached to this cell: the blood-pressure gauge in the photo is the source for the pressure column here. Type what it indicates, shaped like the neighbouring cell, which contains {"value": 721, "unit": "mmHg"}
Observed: {"value": 170, "unit": "mmHg"}
